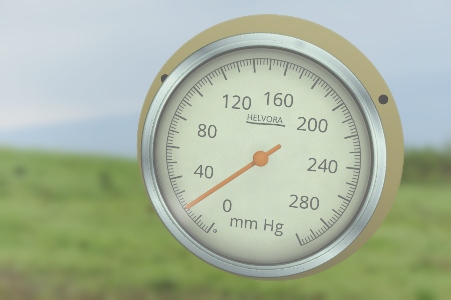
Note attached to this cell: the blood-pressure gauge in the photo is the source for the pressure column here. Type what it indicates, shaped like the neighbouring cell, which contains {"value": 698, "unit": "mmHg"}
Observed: {"value": 20, "unit": "mmHg"}
